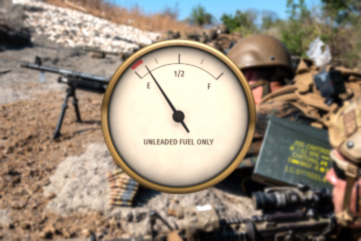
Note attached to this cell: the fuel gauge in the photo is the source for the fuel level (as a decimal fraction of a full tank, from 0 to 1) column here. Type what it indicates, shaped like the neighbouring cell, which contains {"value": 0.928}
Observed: {"value": 0.125}
